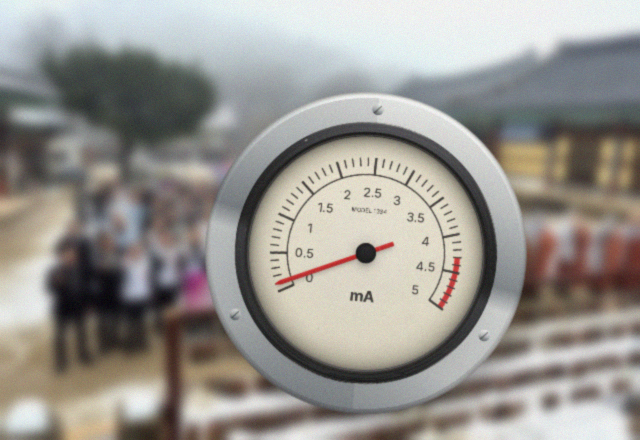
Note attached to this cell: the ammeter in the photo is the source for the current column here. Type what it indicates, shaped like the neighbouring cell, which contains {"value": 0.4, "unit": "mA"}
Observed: {"value": 0.1, "unit": "mA"}
